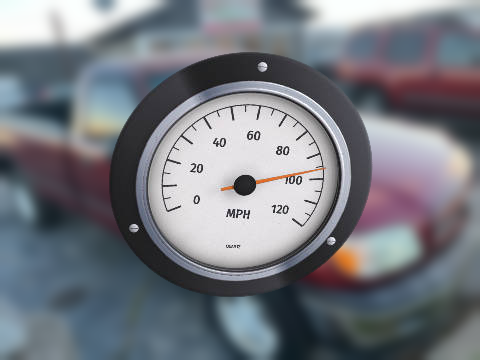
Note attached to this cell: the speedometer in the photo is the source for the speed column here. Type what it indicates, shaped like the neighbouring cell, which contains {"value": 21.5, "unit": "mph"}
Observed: {"value": 95, "unit": "mph"}
